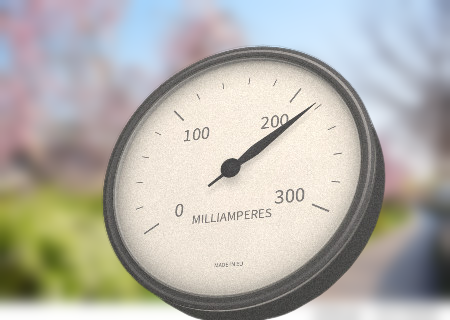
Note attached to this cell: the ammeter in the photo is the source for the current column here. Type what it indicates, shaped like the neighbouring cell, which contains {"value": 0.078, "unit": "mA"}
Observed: {"value": 220, "unit": "mA"}
